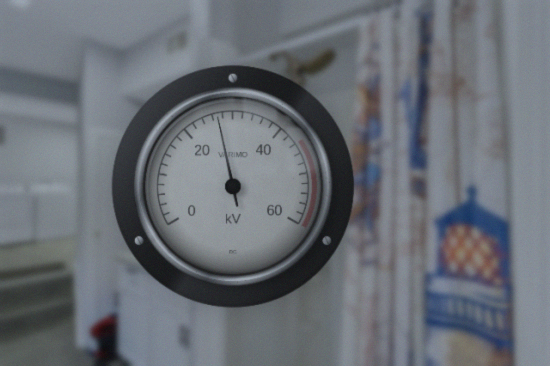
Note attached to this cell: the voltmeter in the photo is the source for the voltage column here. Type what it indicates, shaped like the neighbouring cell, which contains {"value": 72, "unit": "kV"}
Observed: {"value": 27, "unit": "kV"}
